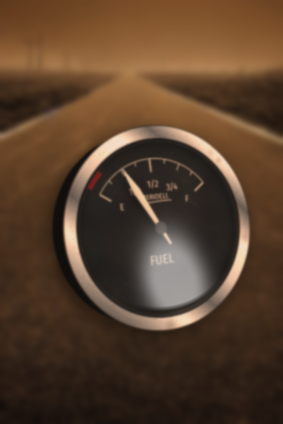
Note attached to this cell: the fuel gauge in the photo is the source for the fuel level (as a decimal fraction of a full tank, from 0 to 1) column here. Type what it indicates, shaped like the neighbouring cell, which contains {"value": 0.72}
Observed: {"value": 0.25}
